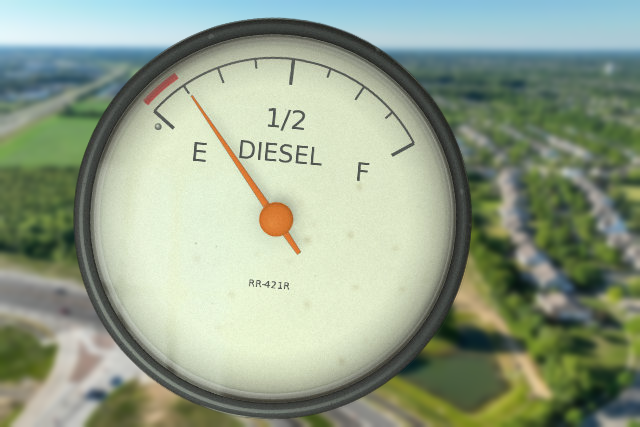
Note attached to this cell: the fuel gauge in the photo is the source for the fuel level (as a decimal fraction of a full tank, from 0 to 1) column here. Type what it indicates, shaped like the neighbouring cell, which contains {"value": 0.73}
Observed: {"value": 0.125}
